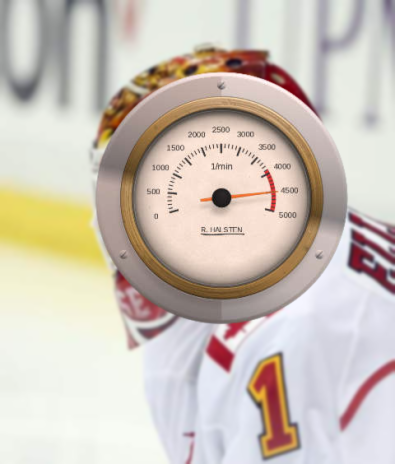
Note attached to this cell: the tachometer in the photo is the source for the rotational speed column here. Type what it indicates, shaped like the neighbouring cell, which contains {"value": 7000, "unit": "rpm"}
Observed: {"value": 4500, "unit": "rpm"}
